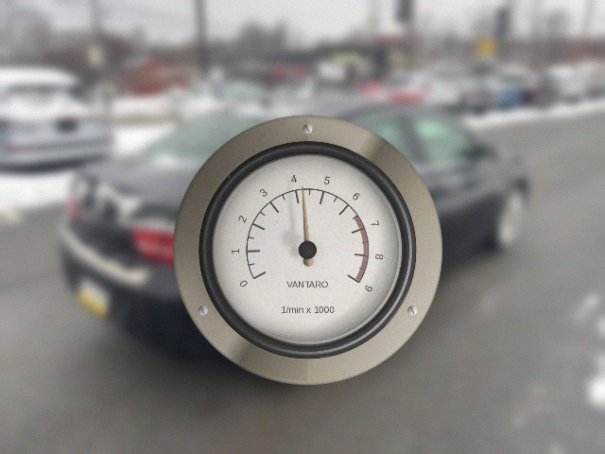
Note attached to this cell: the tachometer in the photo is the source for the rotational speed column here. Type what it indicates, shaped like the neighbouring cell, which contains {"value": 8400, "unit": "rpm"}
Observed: {"value": 4250, "unit": "rpm"}
